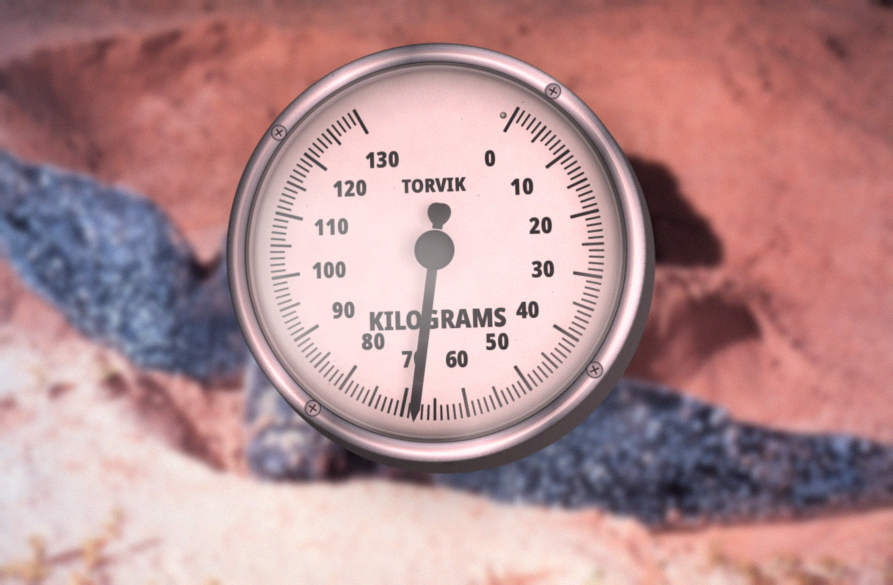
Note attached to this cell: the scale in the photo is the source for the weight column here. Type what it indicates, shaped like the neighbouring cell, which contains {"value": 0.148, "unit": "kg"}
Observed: {"value": 68, "unit": "kg"}
